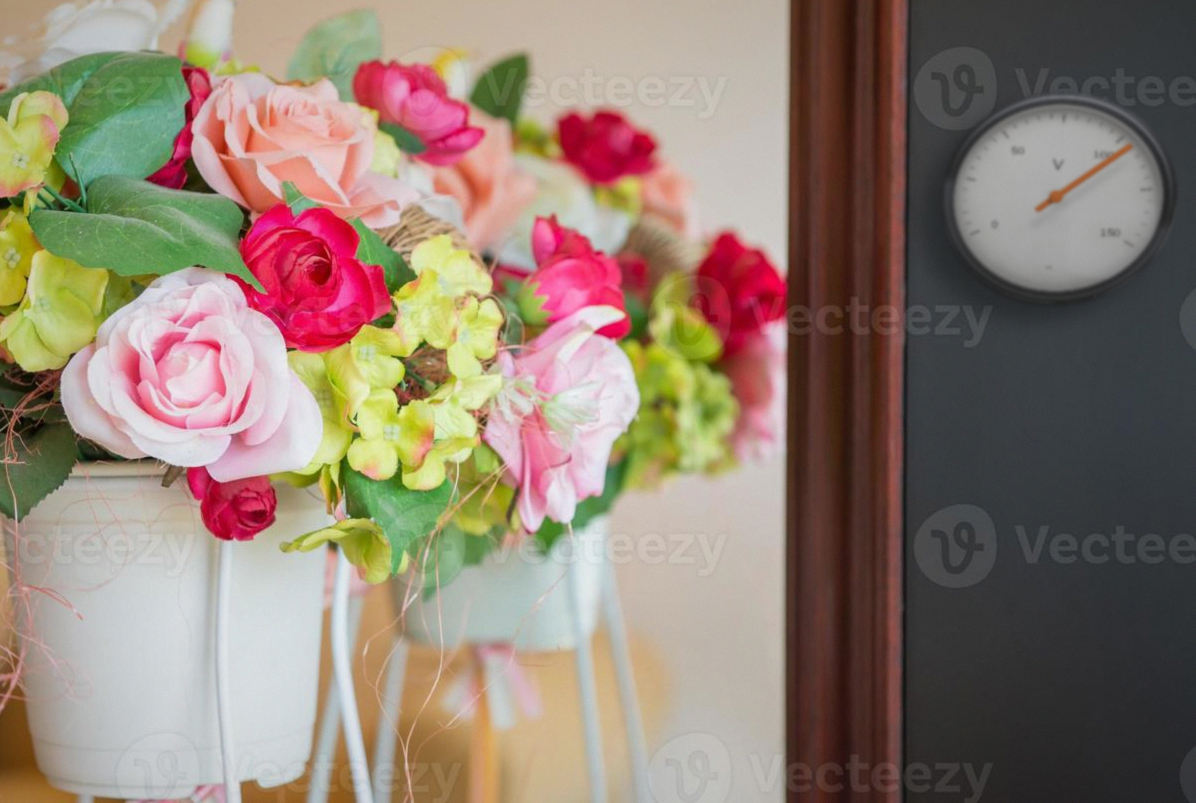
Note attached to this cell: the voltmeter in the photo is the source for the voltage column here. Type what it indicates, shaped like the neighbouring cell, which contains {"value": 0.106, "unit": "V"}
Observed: {"value": 105, "unit": "V"}
